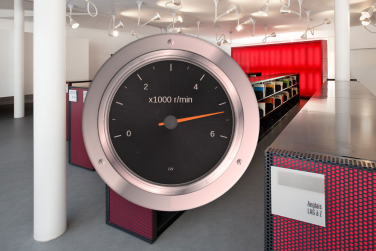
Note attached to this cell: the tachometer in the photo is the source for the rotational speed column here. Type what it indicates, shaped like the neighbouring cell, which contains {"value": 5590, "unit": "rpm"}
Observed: {"value": 5250, "unit": "rpm"}
